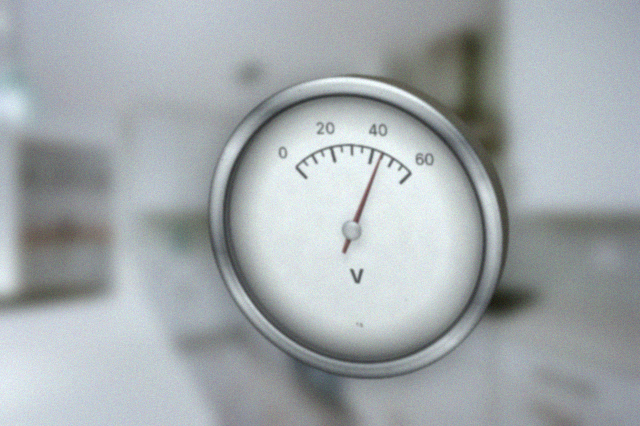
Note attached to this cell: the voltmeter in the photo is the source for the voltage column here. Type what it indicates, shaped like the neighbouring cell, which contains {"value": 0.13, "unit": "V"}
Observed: {"value": 45, "unit": "V"}
